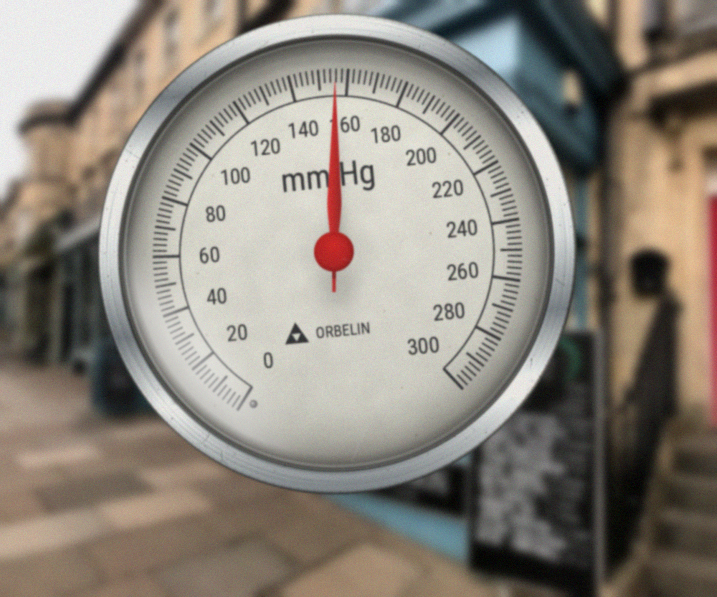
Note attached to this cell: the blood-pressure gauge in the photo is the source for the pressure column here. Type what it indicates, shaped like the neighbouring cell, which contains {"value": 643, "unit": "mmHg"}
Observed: {"value": 156, "unit": "mmHg"}
